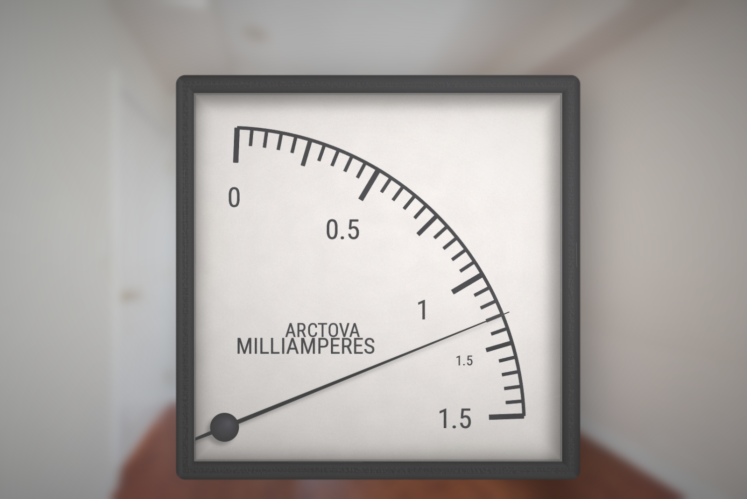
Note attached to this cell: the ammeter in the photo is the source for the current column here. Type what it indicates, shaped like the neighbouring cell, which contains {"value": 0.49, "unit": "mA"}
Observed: {"value": 1.15, "unit": "mA"}
